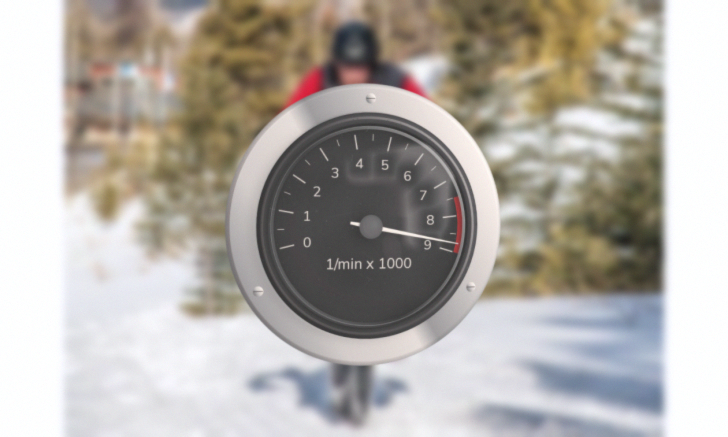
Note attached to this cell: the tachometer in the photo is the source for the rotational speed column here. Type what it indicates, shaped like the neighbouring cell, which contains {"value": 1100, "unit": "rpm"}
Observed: {"value": 8750, "unit": "rpm"}
